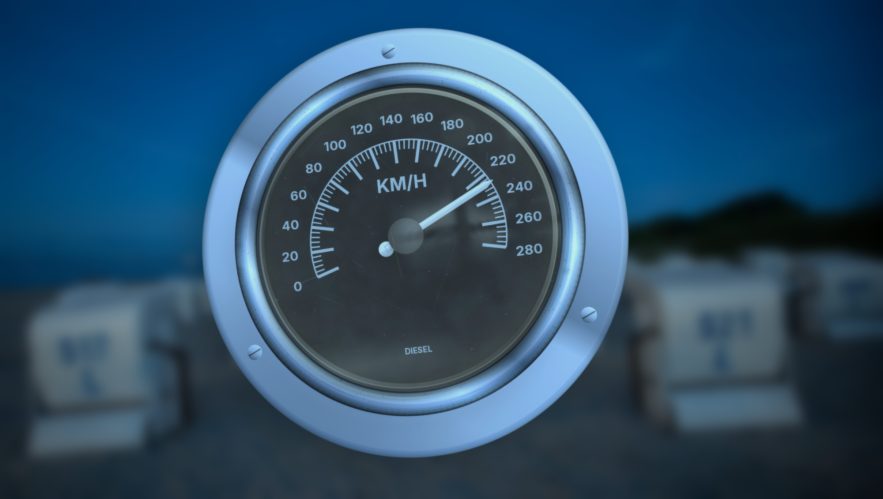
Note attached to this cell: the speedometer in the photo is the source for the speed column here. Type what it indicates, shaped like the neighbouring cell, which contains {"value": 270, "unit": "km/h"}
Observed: {"value": 228, "unit": "km/h"}
